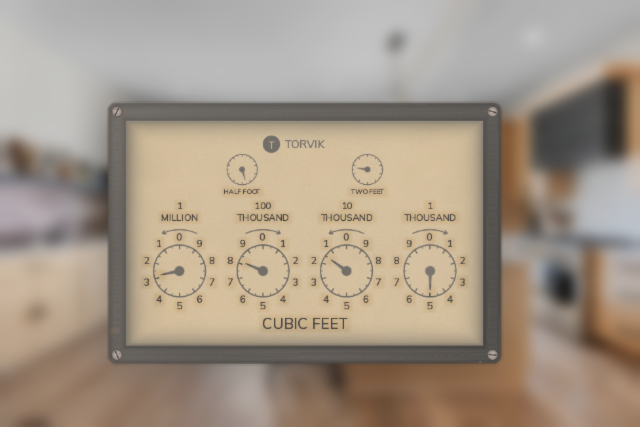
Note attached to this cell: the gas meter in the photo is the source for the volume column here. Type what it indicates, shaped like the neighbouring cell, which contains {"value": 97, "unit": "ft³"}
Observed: {"value": 281500, "unit": "ft³"}
